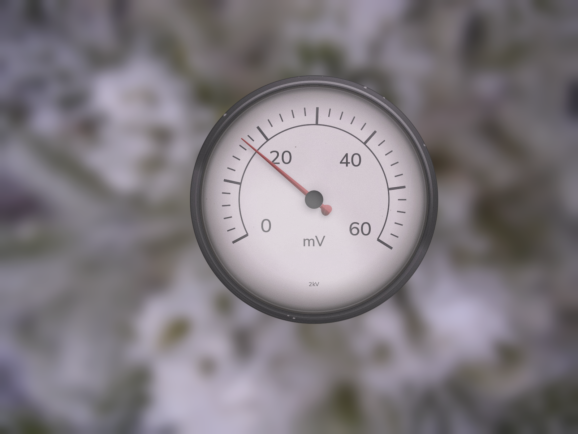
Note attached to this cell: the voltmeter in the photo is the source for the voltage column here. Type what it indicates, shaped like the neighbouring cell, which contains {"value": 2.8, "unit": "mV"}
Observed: {"value": 17, "unit": "mV"}
